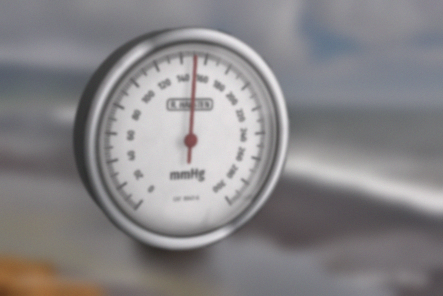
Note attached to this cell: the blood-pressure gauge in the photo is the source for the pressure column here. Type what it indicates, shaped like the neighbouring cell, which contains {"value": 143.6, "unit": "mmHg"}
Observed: {"value": 150, "unit": "mmHg"}
